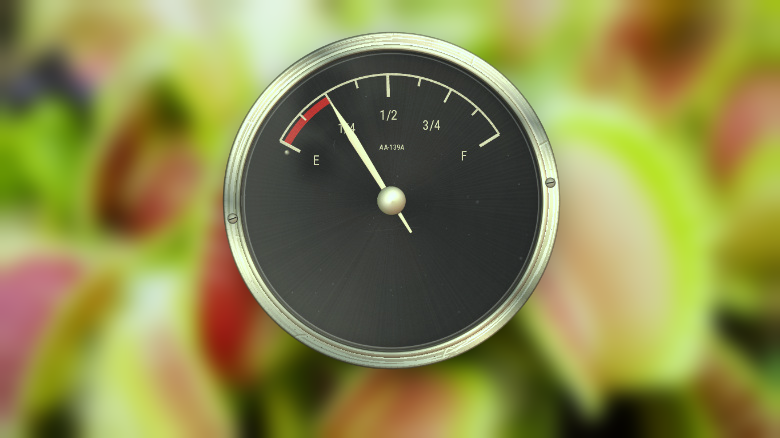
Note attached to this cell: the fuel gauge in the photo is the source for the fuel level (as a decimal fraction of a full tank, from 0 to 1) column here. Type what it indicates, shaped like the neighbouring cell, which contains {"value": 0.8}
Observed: {"value": 0.25}
